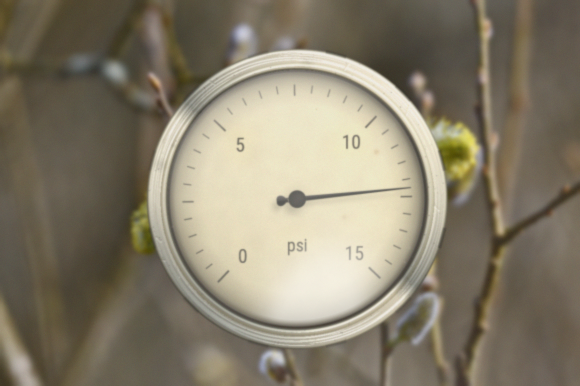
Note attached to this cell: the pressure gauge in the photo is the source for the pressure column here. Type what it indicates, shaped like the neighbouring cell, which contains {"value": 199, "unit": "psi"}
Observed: {"value": 12.25, "unit": "psi"}
